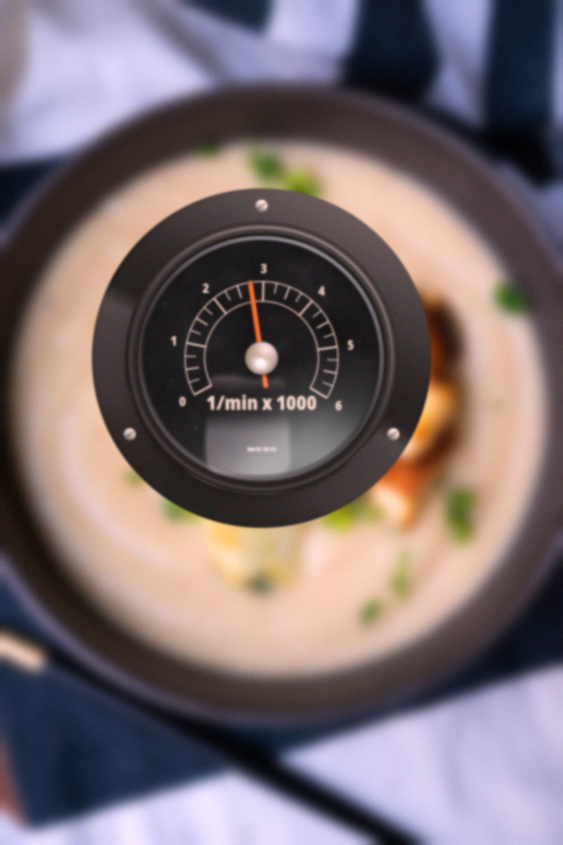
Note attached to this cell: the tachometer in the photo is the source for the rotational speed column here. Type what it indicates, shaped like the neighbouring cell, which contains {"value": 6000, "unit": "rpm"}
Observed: {"value": 2750, "unit": "rpm"}
